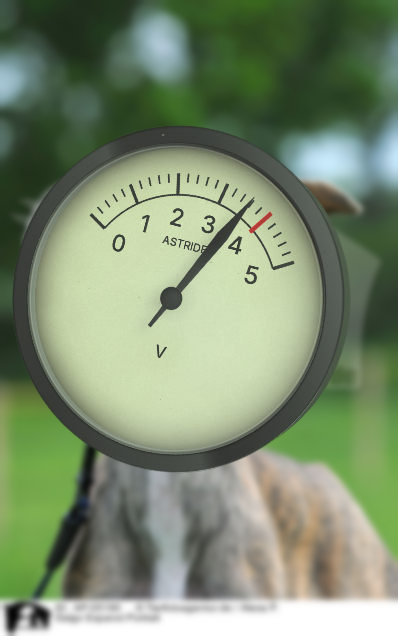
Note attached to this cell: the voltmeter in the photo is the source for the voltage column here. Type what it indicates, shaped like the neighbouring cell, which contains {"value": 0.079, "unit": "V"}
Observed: {"value": 3.6, "unit": "V"}
